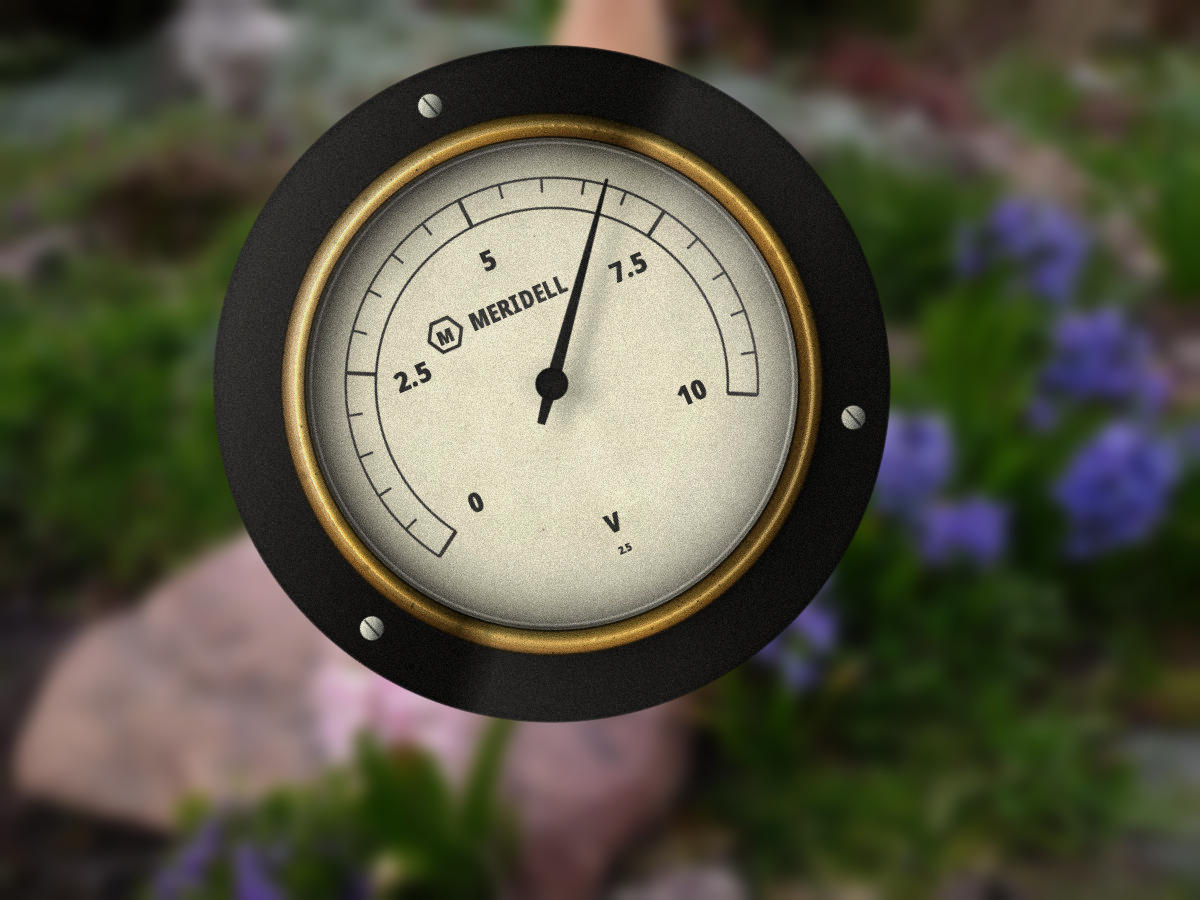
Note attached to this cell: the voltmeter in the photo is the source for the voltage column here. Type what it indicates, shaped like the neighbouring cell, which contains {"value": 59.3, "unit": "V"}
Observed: {"value": 6.75, "unit": "V"}
